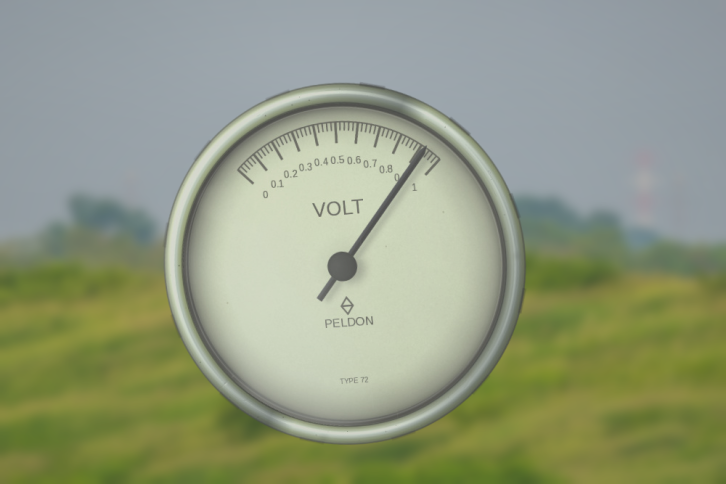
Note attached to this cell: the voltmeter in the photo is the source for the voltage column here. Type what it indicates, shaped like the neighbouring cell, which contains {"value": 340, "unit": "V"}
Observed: {"value": 0.92, "unit": "V"}
